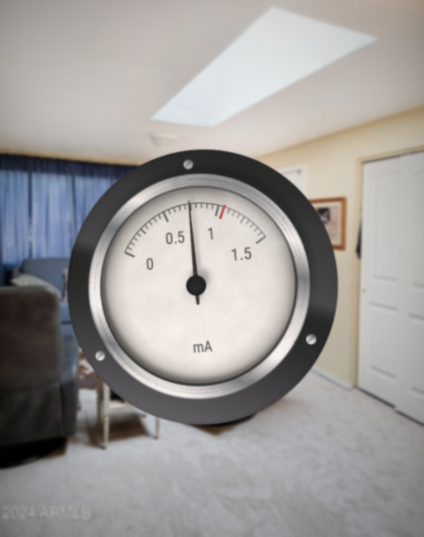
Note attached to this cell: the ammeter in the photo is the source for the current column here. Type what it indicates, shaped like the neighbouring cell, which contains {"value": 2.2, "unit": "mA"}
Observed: {"value": 0.75, "unit": "mA"}
